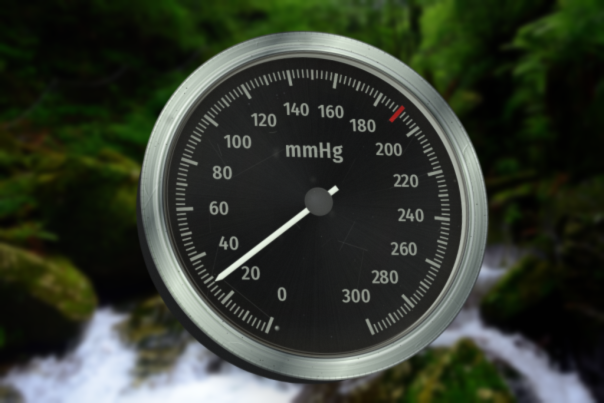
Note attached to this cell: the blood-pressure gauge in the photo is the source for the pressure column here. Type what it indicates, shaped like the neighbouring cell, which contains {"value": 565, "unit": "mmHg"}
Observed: {"value": 28, "unit": "mmHg"}
